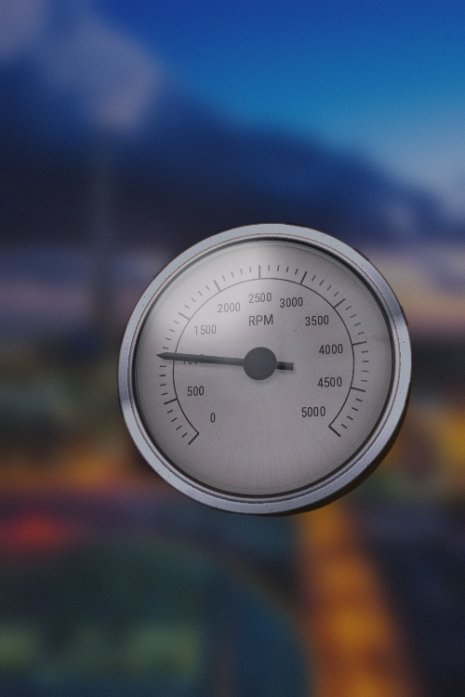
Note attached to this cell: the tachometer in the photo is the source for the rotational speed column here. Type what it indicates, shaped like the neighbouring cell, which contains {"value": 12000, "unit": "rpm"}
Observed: {"value": 1000, "unit": "rpm"}
